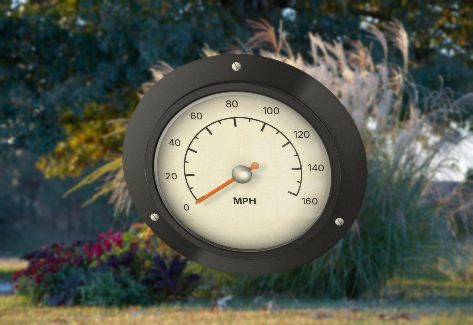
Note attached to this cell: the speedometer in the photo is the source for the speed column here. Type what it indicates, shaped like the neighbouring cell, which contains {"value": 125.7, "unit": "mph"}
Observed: {"value": 0, "unit": "mph"}
